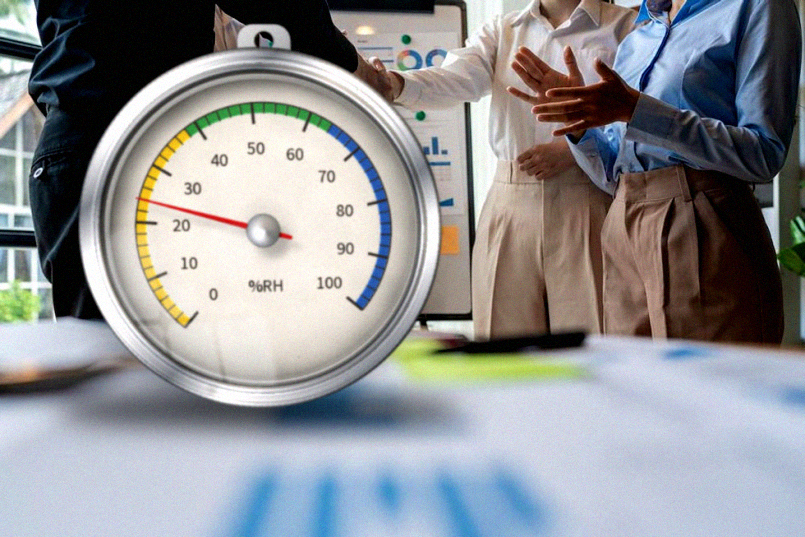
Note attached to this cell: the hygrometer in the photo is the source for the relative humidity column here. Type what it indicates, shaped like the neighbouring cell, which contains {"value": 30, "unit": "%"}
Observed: {"value": 24, "unit": "%"}
